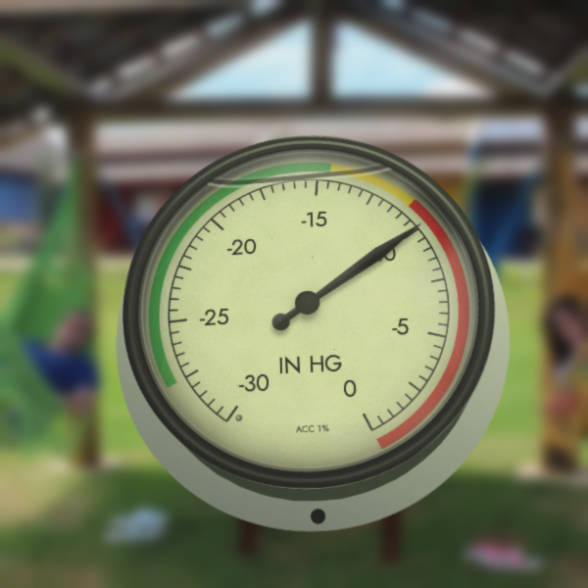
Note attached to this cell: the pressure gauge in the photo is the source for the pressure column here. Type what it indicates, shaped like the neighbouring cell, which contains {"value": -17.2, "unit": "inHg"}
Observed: {"value": -10, "unit": "inHg"}
